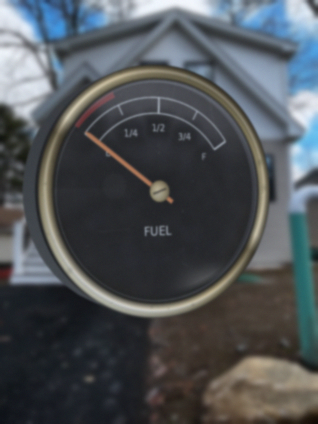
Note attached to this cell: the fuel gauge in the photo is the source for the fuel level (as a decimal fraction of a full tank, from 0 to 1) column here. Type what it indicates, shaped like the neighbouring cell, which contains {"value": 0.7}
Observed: {"value": 0}
